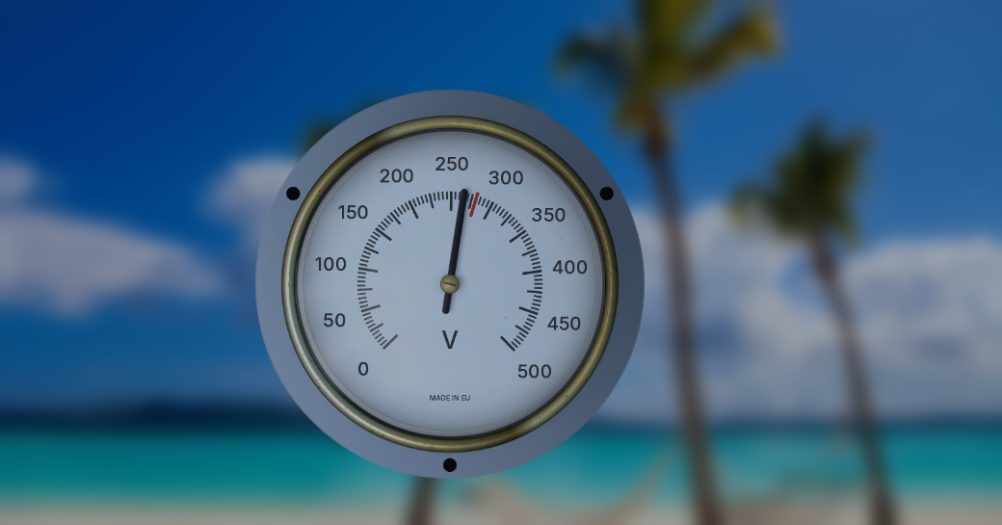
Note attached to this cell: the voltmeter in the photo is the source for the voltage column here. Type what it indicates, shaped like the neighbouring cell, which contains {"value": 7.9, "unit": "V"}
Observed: {"value": 265, "unit": "V"}
